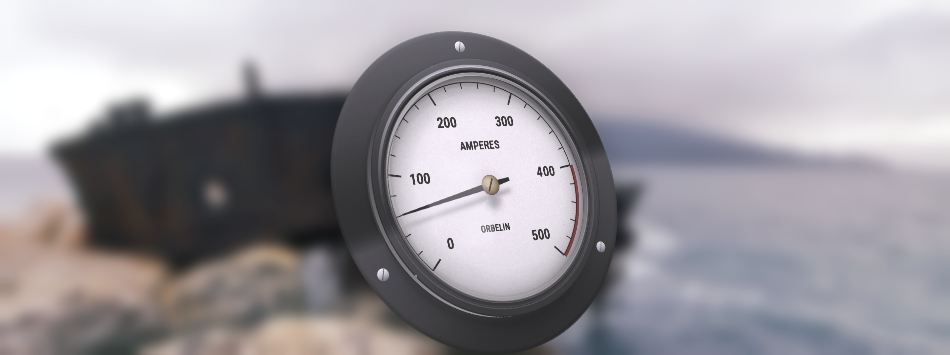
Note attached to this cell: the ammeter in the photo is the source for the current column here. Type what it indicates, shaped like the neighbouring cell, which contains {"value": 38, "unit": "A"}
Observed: {"value": 60, "unit": "A"}
